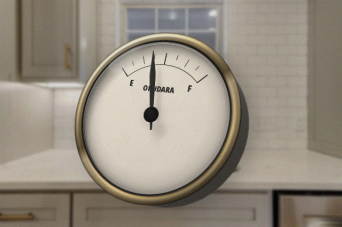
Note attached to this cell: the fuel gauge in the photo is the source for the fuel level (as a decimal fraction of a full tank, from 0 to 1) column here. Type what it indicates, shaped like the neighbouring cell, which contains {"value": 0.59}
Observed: {"value": 0.375}
